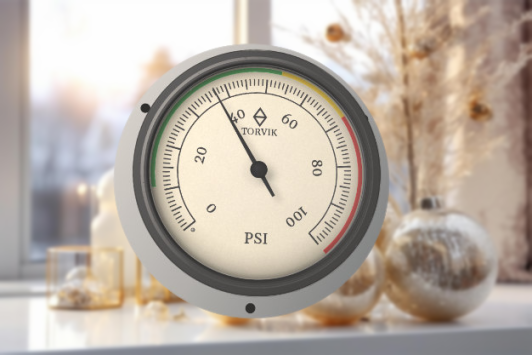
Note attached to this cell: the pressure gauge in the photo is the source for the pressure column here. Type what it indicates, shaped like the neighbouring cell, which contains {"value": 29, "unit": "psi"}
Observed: {"value": 37, "unit": "psi"}
